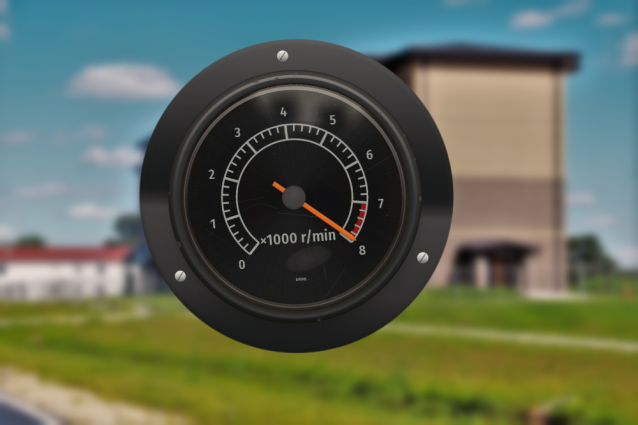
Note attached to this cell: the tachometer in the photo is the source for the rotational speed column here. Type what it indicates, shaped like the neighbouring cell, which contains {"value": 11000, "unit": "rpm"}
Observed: {"value": 7900, "unit": "rpm"}
